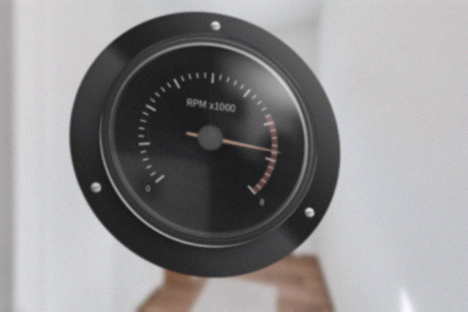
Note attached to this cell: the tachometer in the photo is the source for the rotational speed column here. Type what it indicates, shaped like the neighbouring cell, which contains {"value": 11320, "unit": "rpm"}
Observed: {"value": 6800, "unit": "rpm"}
